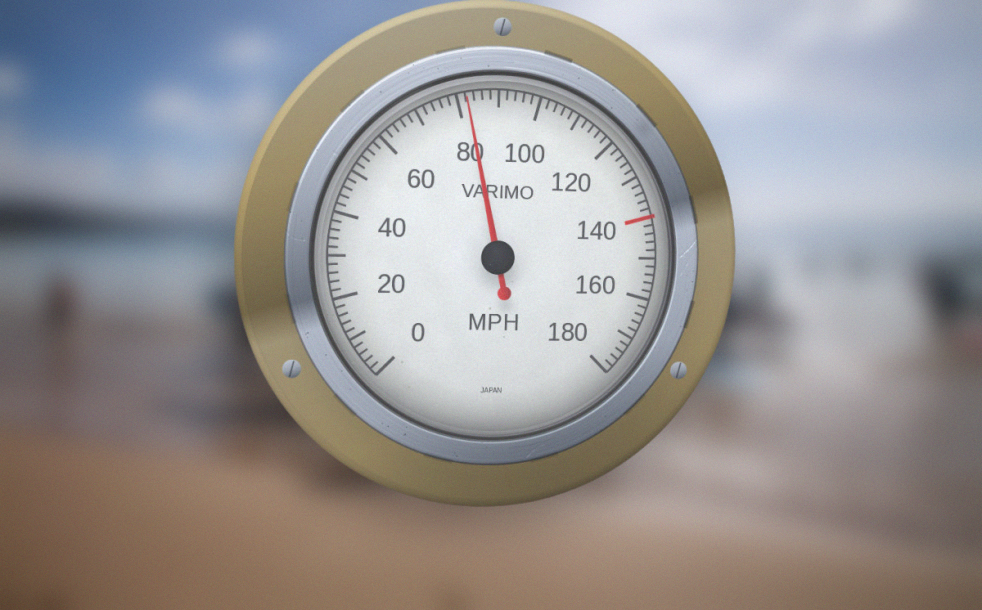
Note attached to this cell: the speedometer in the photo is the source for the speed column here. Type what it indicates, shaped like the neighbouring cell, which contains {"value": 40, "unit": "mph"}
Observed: {"value": 82, "unit": "mph"}
